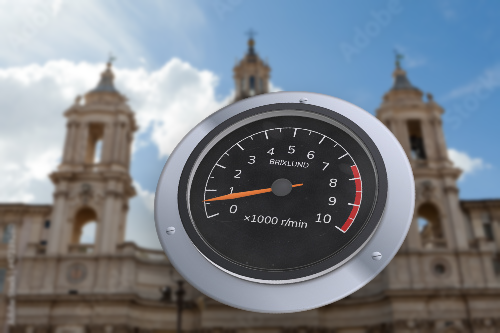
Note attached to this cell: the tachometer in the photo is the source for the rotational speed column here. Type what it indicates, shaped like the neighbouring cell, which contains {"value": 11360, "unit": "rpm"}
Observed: {"value": 500, "unit": "rpm"}
